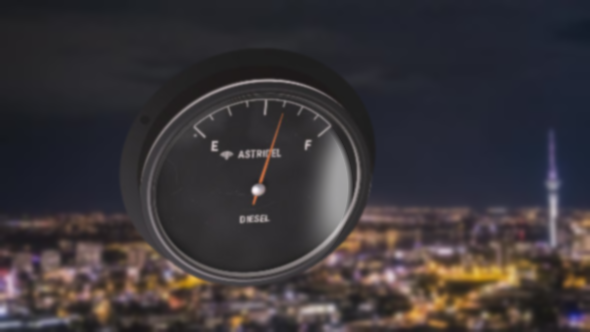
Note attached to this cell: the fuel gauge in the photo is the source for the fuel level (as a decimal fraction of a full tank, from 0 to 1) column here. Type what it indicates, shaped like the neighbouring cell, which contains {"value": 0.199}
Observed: {"value": 0.625}
